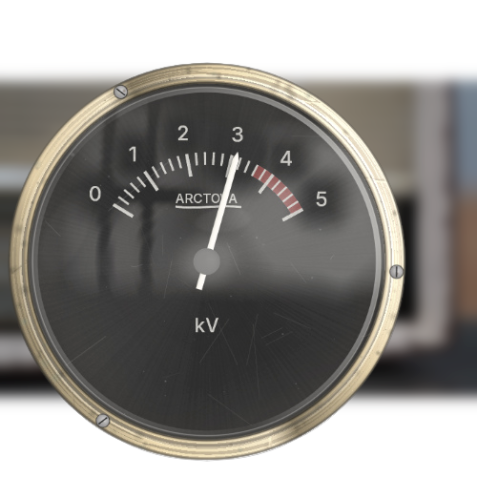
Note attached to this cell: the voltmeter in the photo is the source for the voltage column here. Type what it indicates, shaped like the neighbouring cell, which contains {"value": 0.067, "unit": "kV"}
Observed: {"value": 3.1, "unit": "kV"}
